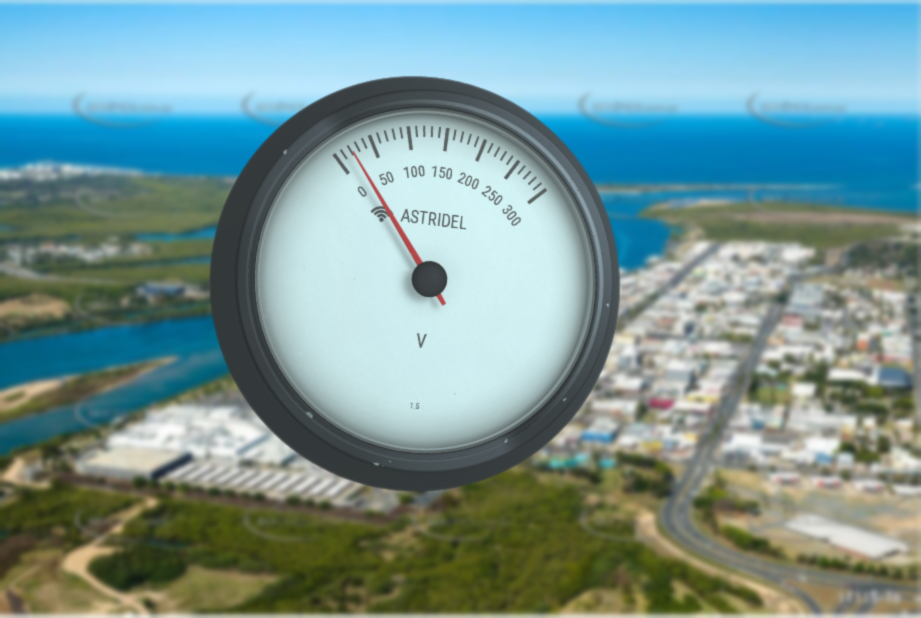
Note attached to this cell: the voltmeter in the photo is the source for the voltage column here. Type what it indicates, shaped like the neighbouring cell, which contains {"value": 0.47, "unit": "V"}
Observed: {"value": 20, "unit": "V"}
